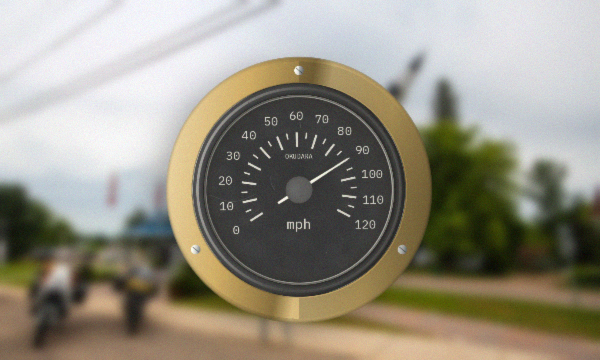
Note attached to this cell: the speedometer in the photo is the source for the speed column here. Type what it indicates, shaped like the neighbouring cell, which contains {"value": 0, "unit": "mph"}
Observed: {"value": 90, "unit": "mph"}
